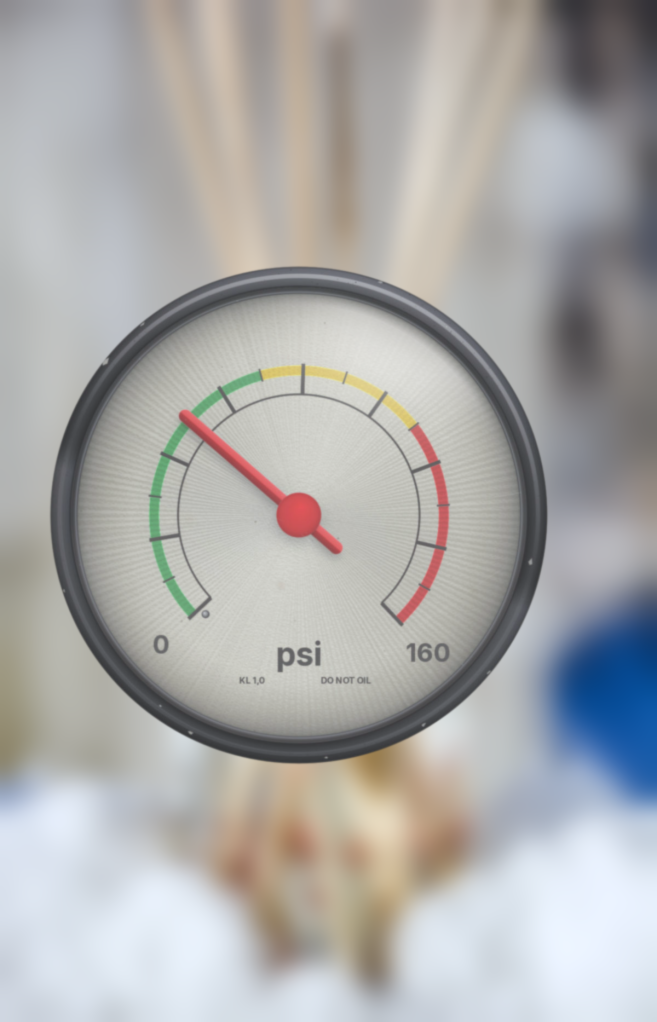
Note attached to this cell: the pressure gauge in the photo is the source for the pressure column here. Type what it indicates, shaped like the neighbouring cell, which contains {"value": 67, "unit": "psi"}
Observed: {"value": 50, "unit": "psi"}
